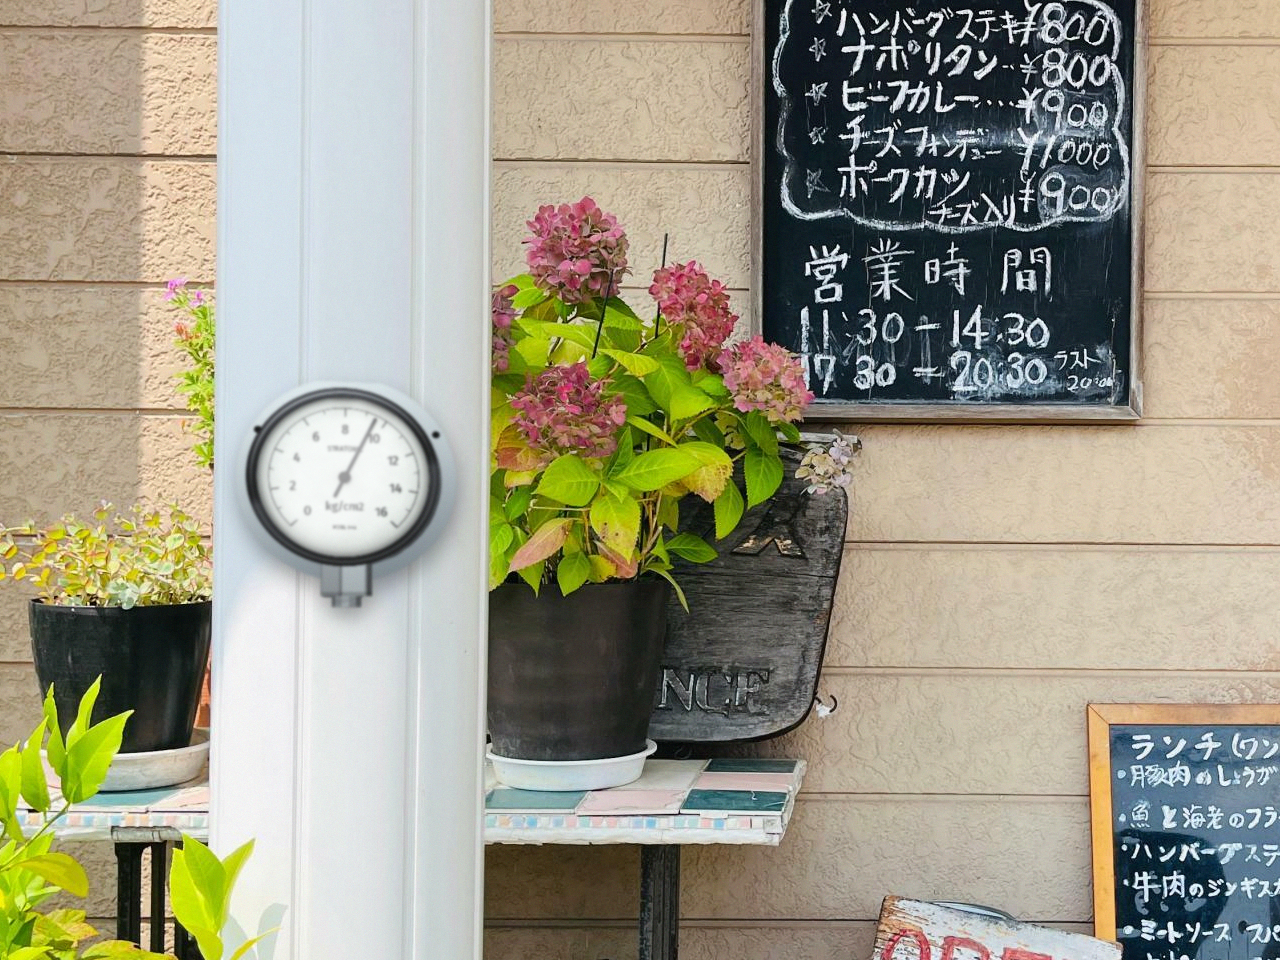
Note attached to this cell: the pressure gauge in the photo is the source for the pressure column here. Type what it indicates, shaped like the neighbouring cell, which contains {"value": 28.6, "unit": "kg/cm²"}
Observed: {"value": 9.5, "unit": "kg/cm²"}
